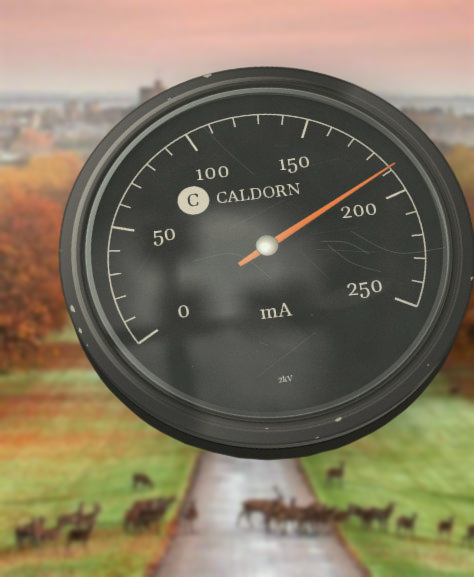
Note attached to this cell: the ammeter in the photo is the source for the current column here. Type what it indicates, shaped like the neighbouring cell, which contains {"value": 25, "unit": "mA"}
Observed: {"value": 190, "unit": "mA"}
